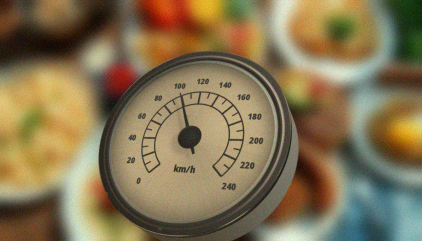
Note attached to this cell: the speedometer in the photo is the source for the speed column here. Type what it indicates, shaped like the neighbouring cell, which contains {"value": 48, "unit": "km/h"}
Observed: {"value": 100, "unit": "km/h"}
